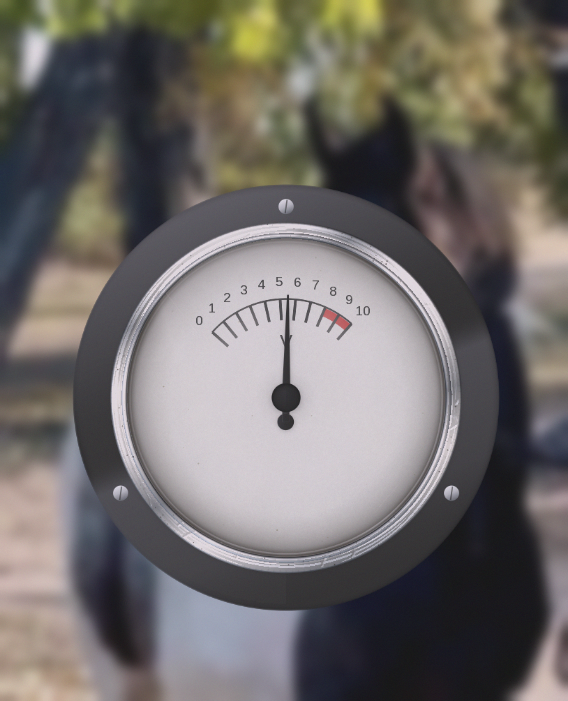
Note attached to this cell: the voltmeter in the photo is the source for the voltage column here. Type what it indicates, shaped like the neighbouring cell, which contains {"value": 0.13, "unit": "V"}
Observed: {"value": 5.5, "unit": "V"}
